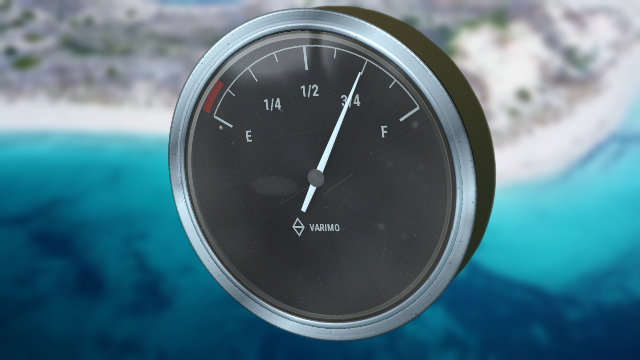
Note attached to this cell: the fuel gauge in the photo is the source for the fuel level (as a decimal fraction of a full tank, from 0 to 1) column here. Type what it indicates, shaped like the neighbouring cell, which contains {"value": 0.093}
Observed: {"value": 0.75}
